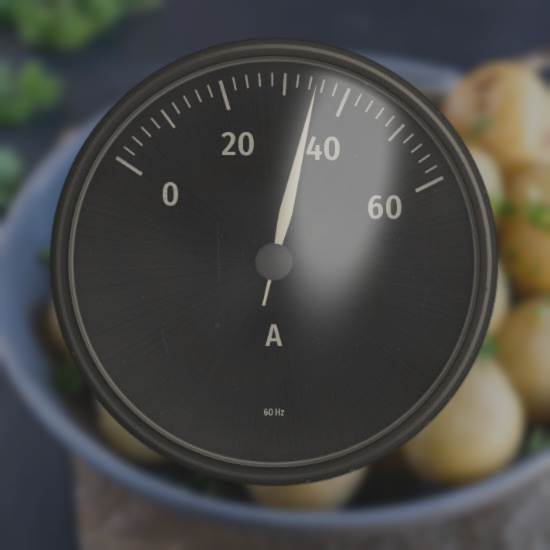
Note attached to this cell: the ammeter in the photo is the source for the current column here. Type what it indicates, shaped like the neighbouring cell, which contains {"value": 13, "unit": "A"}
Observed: {"value": 35, "unit": "A"}
